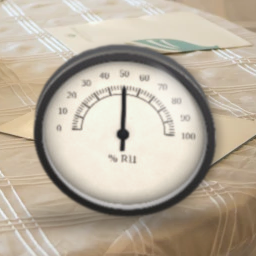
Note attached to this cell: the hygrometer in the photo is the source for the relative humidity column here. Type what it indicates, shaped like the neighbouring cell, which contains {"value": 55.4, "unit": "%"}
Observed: {"value": 50, "unit": "%"}
